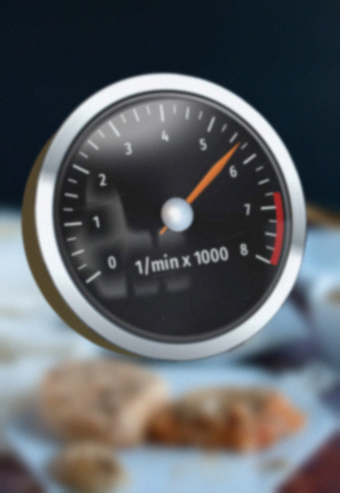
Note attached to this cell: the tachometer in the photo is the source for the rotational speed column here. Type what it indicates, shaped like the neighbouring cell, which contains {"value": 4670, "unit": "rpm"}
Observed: {"value": 5625, "unit": "rpm"}
